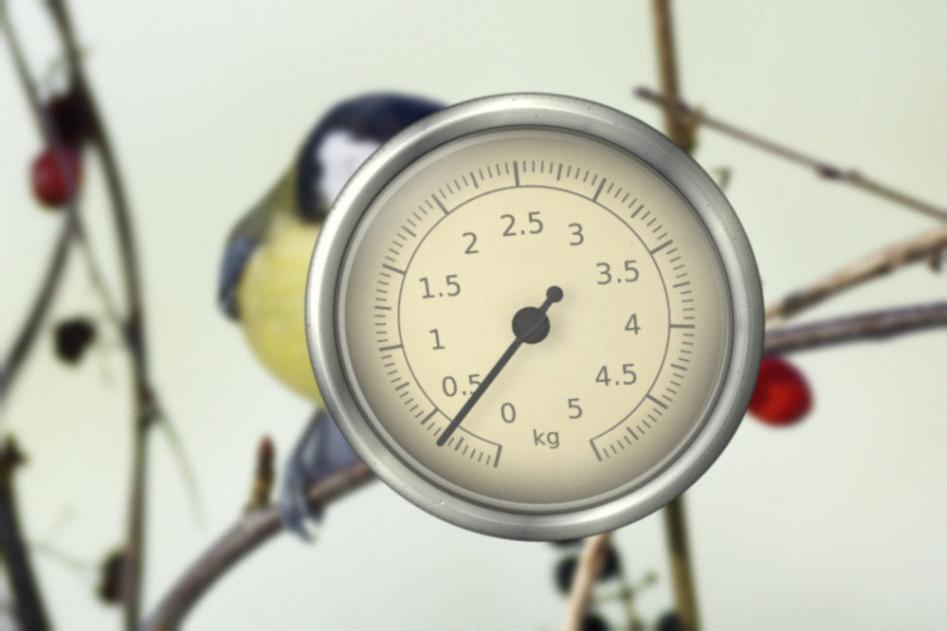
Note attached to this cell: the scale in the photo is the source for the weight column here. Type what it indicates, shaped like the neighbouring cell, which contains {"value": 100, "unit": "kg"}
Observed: {"value": 0.35, "unit": "kg"}
